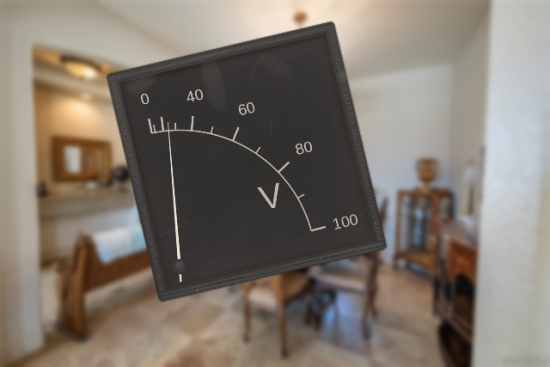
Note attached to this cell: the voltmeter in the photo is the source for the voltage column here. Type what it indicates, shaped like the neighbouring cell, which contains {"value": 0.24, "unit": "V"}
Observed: {"value": 25, "unit": "V"}
